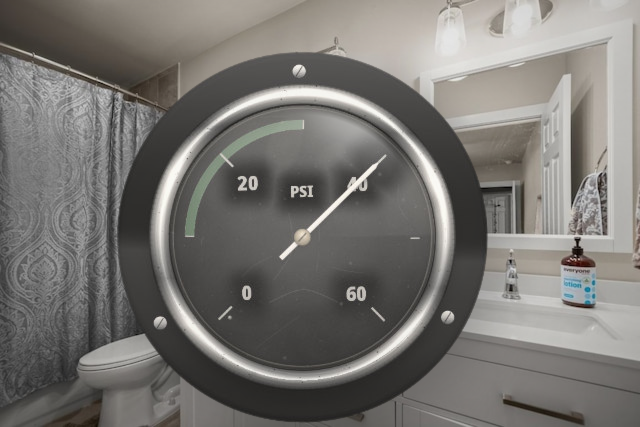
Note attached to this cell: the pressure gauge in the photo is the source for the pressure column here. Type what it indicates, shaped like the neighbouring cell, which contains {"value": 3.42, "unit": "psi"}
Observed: {"value": 40, "unit": "psi"}
